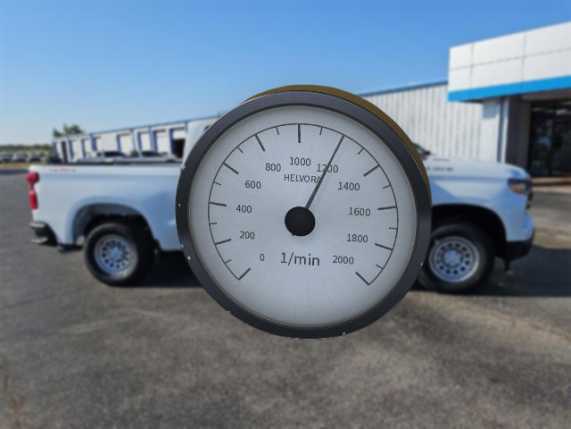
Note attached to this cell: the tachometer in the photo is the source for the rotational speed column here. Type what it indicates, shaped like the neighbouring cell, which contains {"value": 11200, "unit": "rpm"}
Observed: {"value": 1200, "unit": "rpm"}
